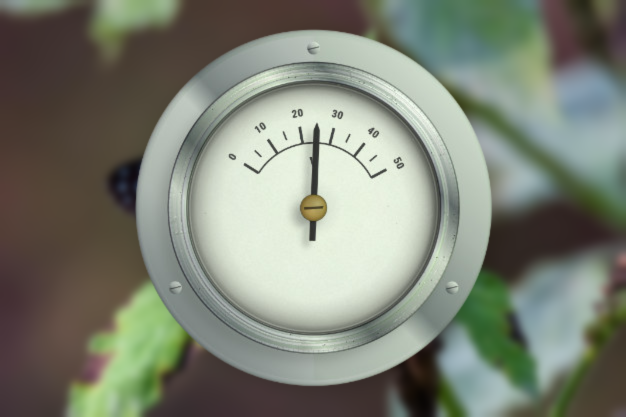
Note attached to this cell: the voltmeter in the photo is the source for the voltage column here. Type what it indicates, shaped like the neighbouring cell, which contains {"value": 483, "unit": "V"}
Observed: {"value": 25, "unit": "V"}
